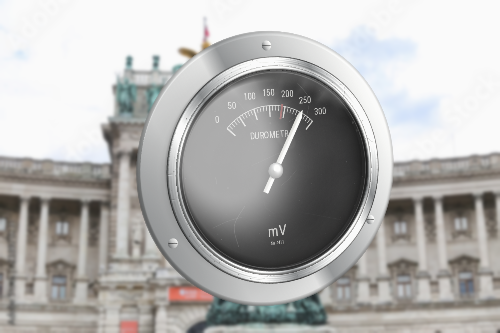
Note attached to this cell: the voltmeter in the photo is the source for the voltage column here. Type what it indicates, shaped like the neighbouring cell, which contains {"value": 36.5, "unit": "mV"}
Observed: {"value": 250, "unit": "mV"}
